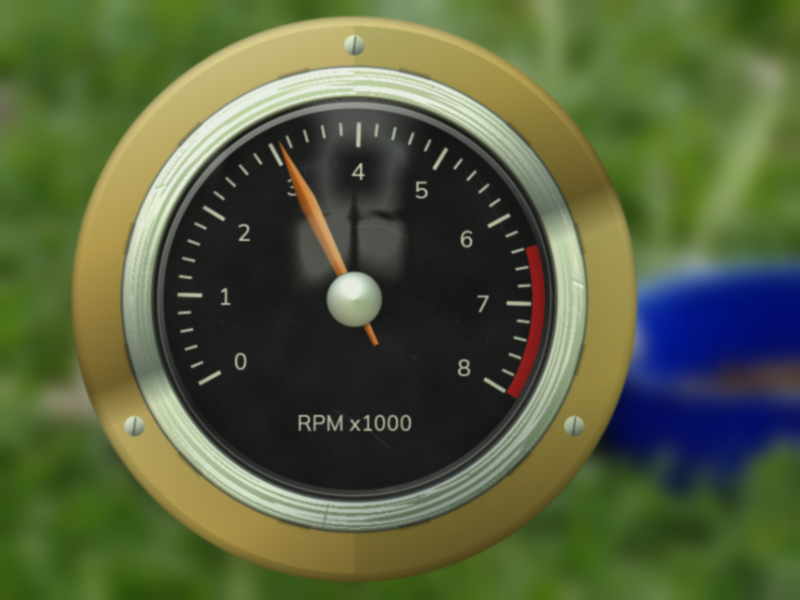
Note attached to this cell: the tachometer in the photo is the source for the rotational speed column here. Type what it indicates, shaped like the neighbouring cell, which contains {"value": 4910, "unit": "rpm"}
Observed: {"value": 3100, "unit": "rpm"}
